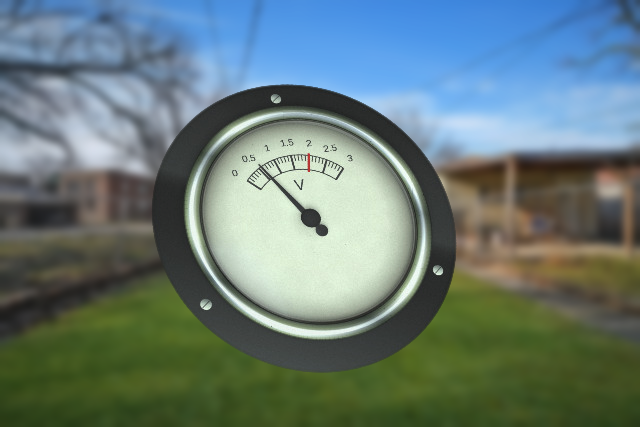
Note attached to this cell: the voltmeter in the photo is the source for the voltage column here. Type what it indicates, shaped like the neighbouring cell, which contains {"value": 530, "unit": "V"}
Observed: {"value": 0.5, "unit": "V"}
